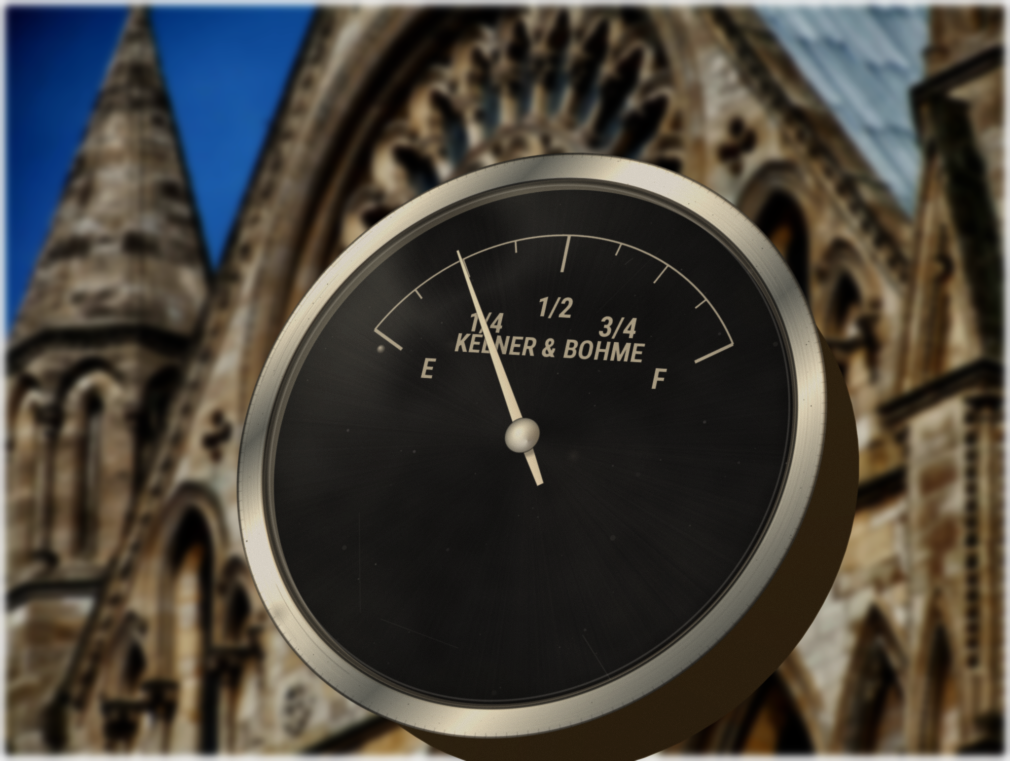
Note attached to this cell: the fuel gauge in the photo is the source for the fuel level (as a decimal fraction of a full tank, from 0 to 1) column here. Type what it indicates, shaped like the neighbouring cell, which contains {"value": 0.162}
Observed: {"value": 0.25}
